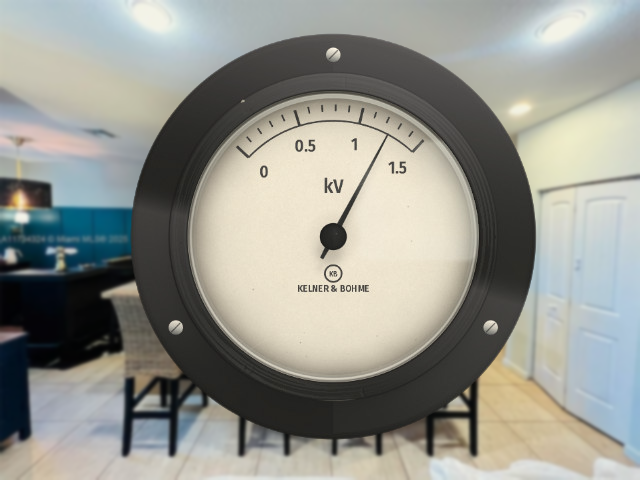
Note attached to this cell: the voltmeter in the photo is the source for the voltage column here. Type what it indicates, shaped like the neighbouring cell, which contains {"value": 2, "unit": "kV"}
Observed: {"value": 1.25, "unit": "kV"}
